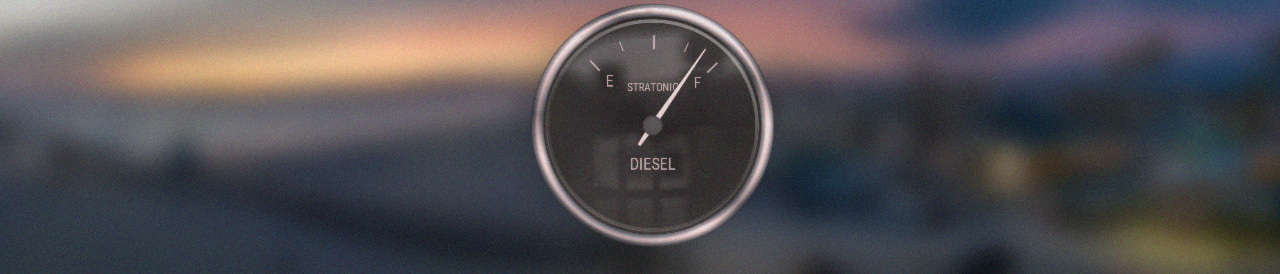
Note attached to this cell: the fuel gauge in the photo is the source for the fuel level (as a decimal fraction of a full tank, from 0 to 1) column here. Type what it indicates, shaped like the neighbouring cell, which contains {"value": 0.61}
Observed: {"value": 0.875}
